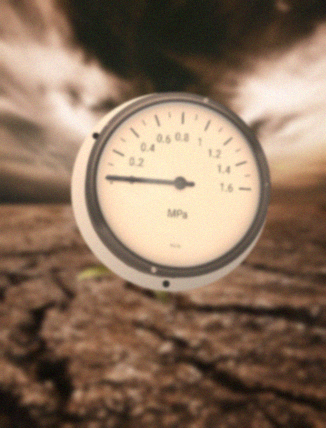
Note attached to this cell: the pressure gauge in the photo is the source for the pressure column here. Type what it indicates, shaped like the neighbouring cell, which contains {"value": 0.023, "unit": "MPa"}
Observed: {"value": 0, "unit": "MPa"}
